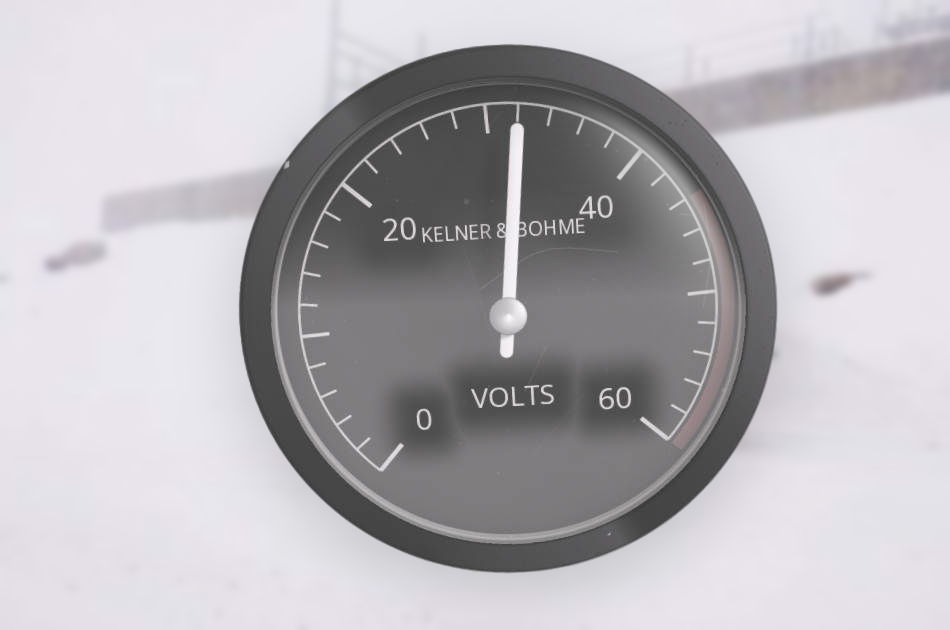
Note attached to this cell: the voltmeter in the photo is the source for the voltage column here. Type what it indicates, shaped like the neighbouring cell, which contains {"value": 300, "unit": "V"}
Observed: {"value": 32, "unit": "V"}
